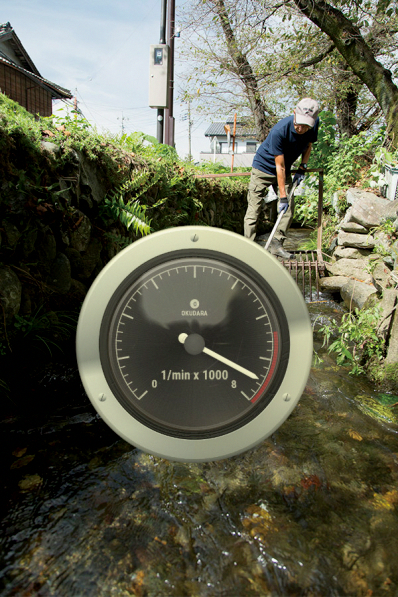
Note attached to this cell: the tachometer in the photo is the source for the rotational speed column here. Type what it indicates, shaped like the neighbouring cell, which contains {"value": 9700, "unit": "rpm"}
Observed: {"value": 7500, "unit": "rpm"}
